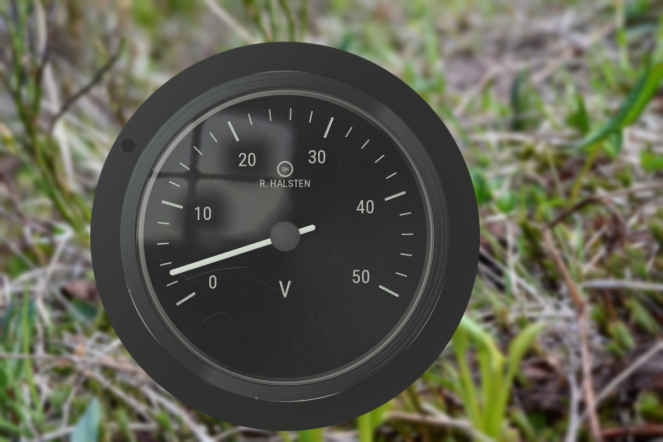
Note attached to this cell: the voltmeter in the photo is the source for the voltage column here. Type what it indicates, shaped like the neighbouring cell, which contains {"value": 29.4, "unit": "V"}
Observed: {"value": 3, "unit": "V"}
